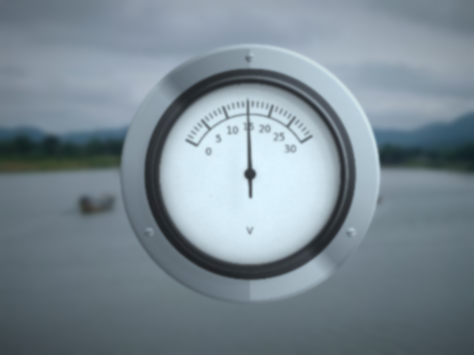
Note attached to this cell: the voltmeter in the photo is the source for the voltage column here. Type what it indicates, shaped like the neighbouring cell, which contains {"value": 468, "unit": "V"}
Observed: {"value": 15, "unit": "V"}
